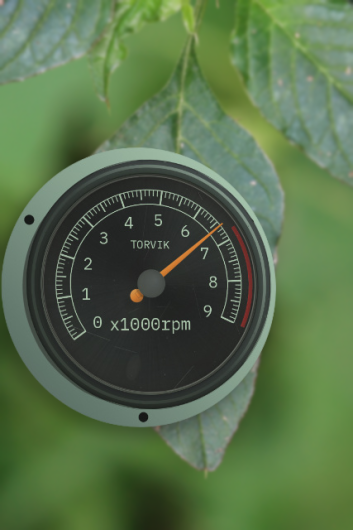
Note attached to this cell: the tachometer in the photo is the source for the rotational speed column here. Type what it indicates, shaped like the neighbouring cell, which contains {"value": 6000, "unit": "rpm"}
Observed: {"value": 6600, "unit": "rpm"}
